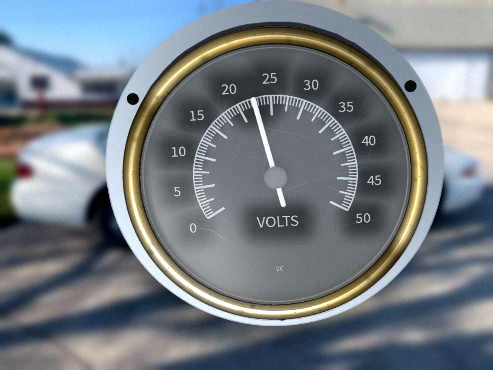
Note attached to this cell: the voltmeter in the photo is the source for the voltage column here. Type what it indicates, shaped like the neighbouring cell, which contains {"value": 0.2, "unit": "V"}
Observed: {"value": 22.5, "unit": "V"}
